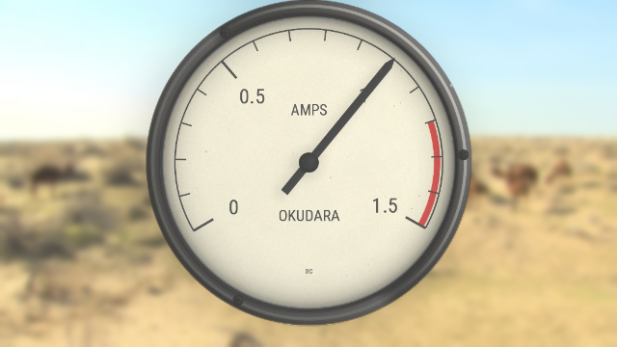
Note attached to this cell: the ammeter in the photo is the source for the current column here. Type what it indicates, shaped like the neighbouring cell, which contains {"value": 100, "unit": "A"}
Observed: {"value": 1, "unit": "A"}
